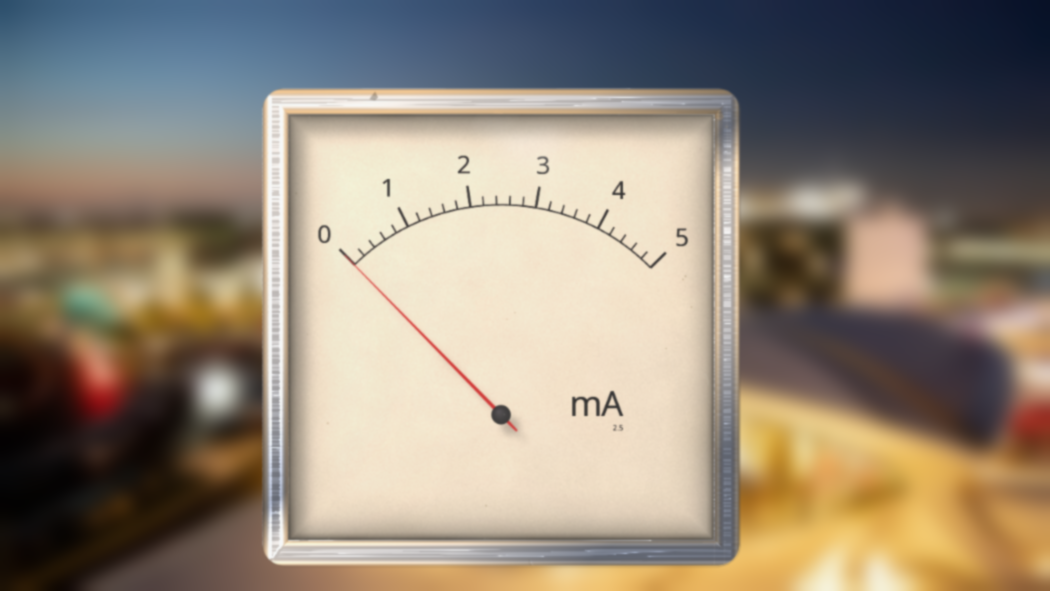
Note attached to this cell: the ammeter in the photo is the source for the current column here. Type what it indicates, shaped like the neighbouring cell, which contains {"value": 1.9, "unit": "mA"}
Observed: {"value": 0, "unit": "mA"}
